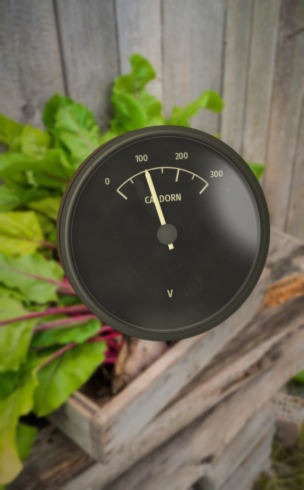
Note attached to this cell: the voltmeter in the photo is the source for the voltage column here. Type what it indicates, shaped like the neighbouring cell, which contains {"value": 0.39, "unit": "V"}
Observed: {"value": 100, "unit": "V"}
